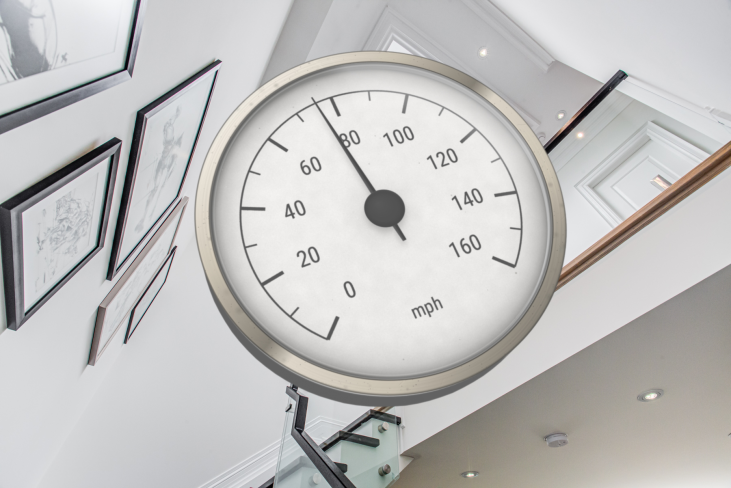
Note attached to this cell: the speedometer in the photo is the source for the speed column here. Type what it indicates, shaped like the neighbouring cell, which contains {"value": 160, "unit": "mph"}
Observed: {"value": 75, "unit": "mph"}
